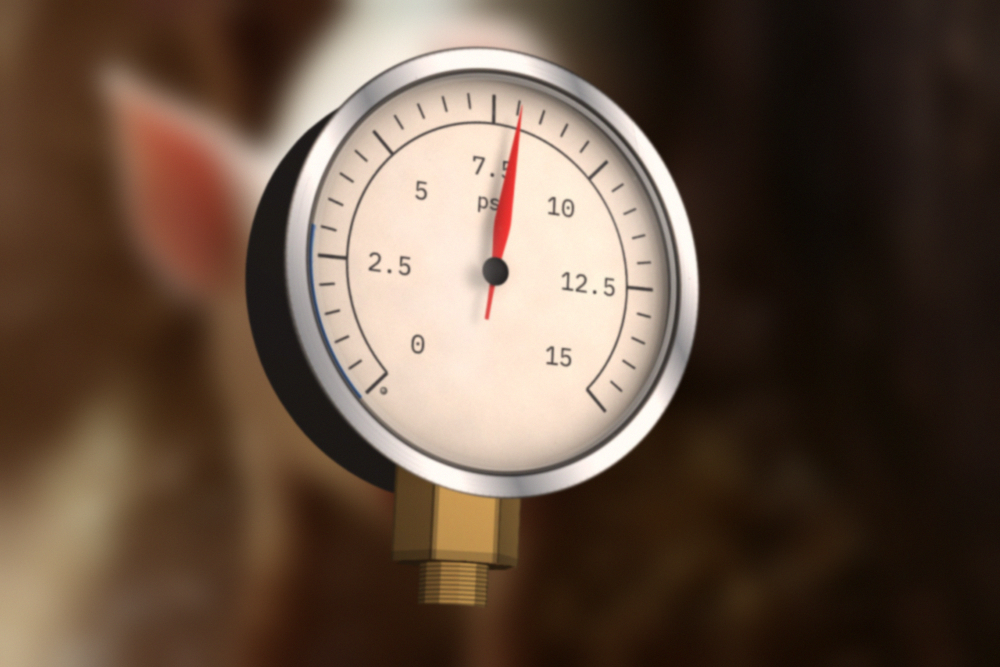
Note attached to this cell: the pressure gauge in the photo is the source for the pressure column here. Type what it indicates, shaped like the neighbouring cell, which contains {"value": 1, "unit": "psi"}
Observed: {"value": 8, "unit": "psi"}
